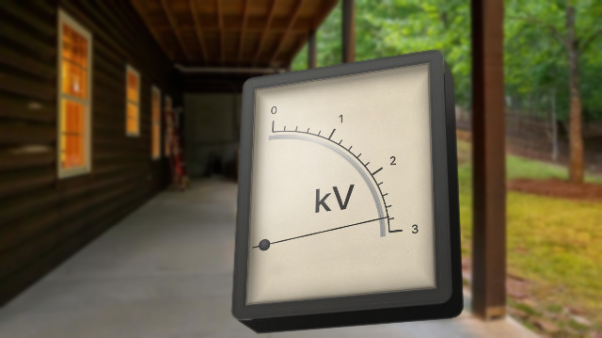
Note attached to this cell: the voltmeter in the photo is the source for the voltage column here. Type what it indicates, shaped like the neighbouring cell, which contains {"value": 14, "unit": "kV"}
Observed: {"value": 2.8, "unit": "kV"}
